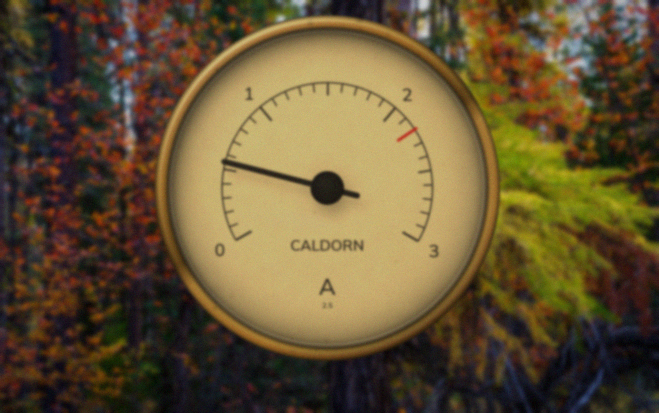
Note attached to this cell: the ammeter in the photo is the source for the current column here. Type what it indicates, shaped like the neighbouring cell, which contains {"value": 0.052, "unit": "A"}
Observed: {"value": 0.55, "unit": "A"}
